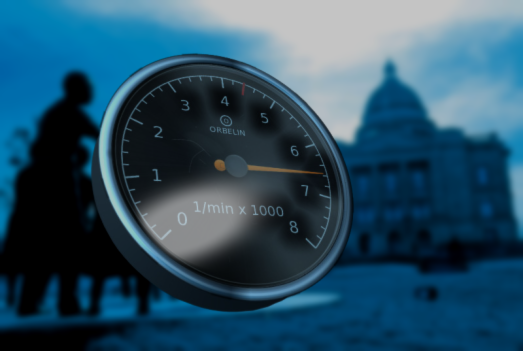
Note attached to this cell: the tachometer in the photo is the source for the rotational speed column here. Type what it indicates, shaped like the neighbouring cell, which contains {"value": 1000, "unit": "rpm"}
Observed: {"value": 6600, "unit": "rpm"}
